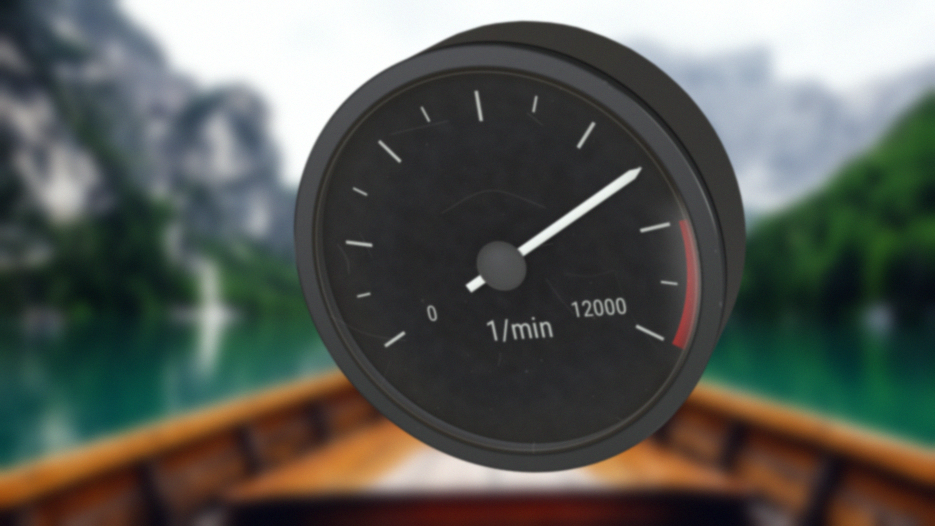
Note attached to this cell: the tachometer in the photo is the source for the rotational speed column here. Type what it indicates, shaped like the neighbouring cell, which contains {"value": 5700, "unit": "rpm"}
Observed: {"value": 9000, "unit": "rpm"}
